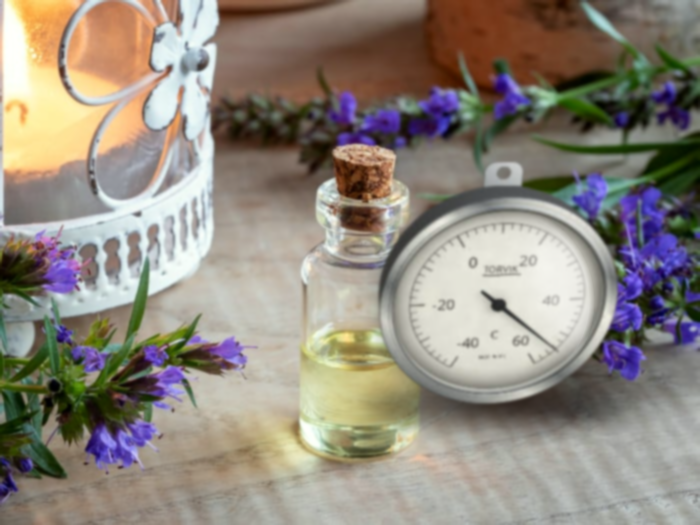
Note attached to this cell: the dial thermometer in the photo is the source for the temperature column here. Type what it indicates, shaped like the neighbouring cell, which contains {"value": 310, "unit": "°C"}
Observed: {"value": 54, "unit": "°C"}
